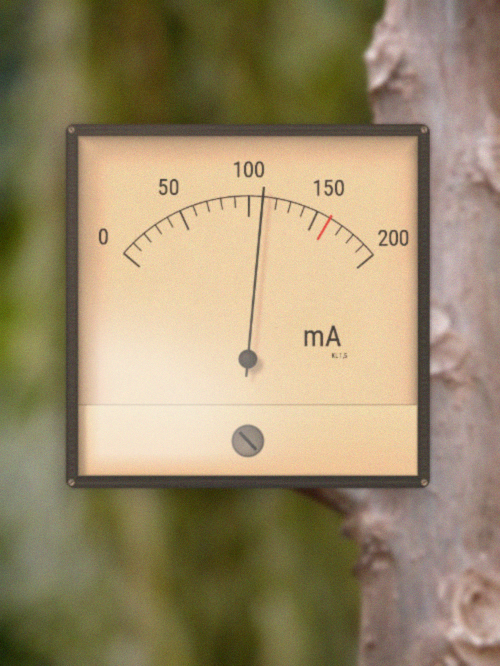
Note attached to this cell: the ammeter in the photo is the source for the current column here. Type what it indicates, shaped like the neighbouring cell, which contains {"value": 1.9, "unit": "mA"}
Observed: {"value": 110, "unit": "mA"}
